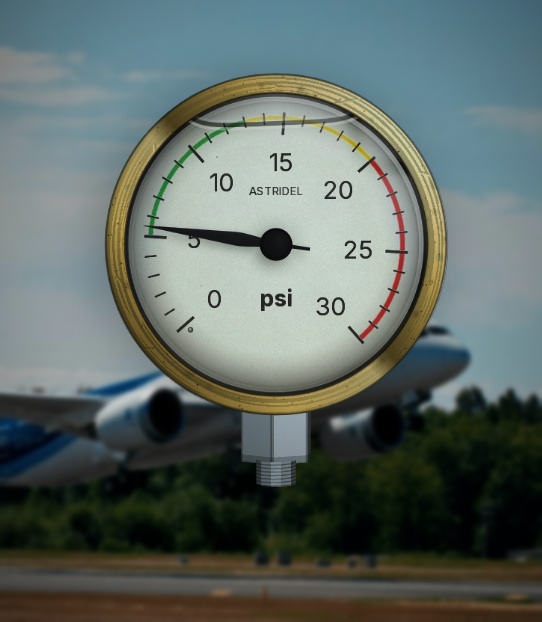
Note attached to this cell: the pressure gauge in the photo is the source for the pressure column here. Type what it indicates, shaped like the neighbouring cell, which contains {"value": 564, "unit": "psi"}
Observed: {"value": 5.5, "unit": "psi"}
